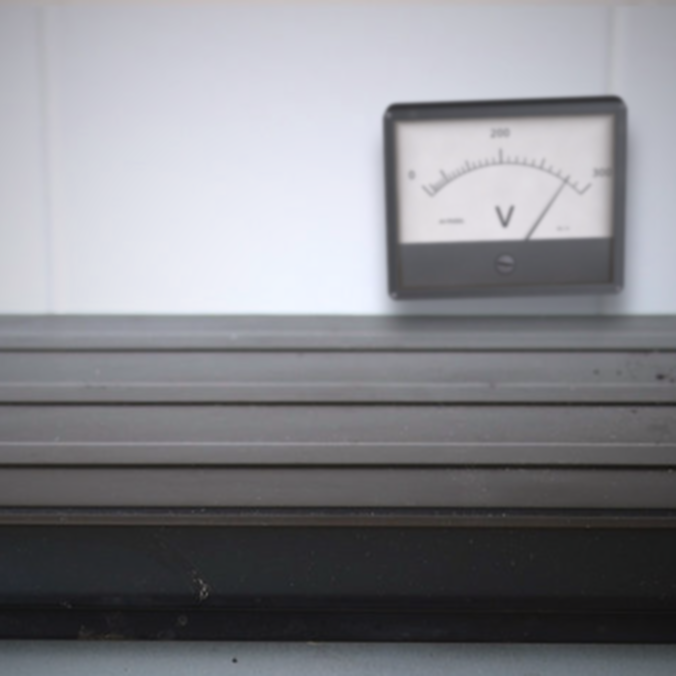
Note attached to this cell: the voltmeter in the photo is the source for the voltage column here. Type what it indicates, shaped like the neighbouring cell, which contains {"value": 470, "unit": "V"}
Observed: {"value": 280, "unit": "V"}
